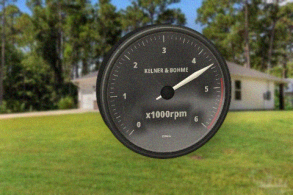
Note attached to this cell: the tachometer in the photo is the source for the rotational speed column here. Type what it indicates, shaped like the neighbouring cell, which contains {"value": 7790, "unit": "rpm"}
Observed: {"value": 4400, "unit": "rpm"}
